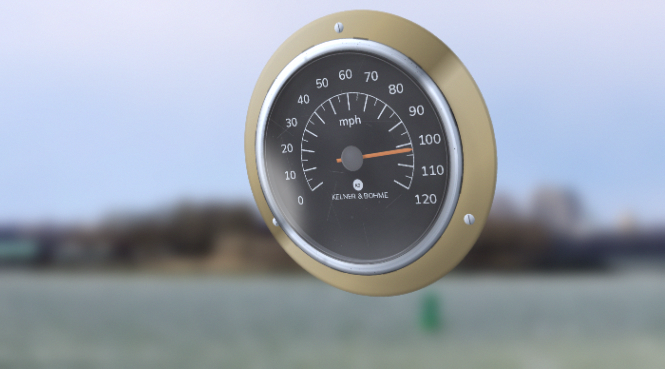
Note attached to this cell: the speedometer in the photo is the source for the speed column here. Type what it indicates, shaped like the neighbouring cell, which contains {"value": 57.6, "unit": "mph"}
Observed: {"value": 102.5, "unit": "mph"}
